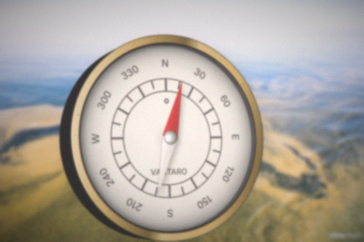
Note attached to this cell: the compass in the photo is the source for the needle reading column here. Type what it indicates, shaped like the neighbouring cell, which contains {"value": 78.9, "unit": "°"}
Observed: {"value": 15, "unit": "°"}
